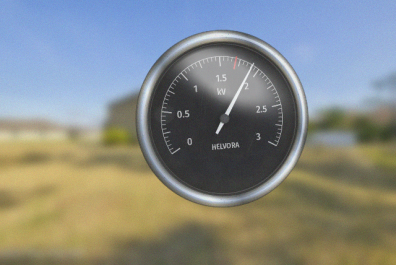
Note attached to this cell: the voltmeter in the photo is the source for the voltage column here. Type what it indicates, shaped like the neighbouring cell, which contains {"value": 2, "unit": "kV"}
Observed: {"value": 1.9, "unit": "kV"}
